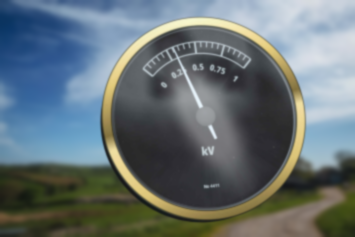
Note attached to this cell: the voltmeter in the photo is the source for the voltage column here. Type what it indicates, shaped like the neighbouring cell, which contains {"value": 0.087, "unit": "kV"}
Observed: {"value": 0.3, "unit": "kV"}
